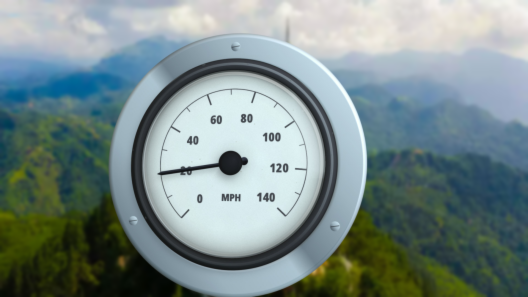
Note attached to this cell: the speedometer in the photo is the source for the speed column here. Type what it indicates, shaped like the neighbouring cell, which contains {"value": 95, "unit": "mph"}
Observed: {"value": 20, "unit": "mph"}
